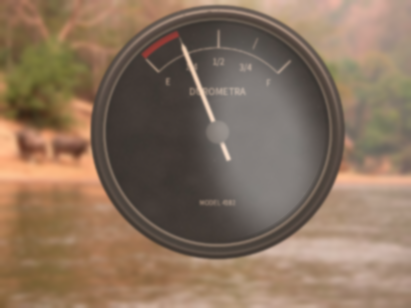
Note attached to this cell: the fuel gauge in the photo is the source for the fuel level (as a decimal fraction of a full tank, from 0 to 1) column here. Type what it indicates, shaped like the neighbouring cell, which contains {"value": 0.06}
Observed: {"value": 0.25}
